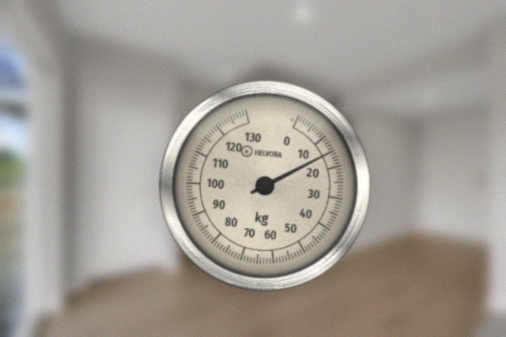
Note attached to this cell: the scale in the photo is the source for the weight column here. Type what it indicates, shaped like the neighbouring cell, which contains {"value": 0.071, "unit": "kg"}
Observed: {"value": 15, "unit": "kg"}
